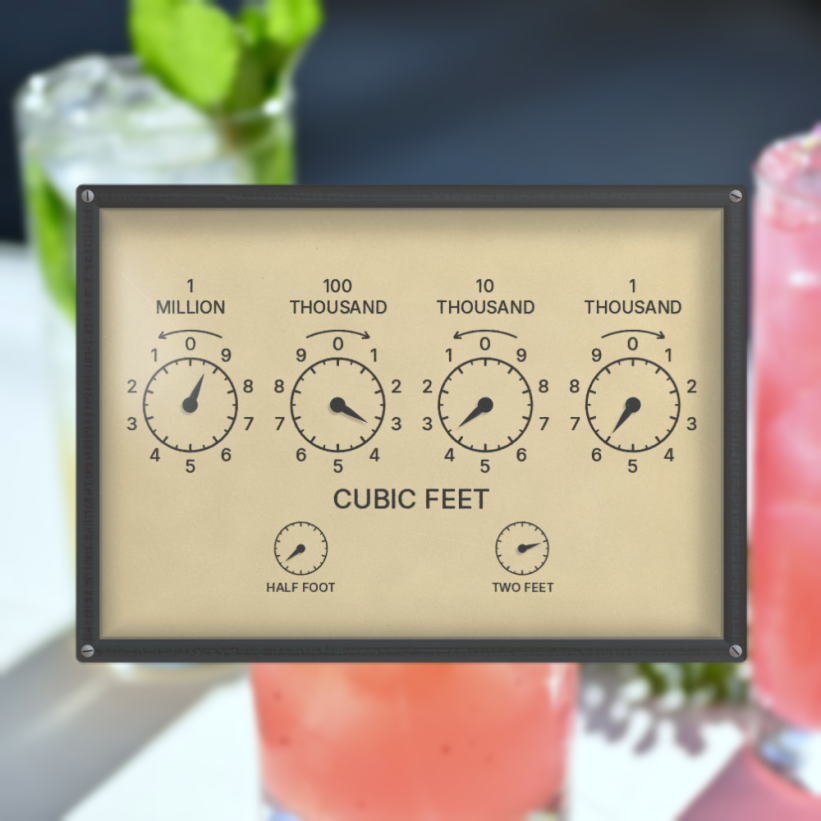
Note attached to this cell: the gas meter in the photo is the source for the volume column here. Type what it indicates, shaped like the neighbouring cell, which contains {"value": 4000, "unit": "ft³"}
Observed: {"value": 933600, "unit": "ft³"}
